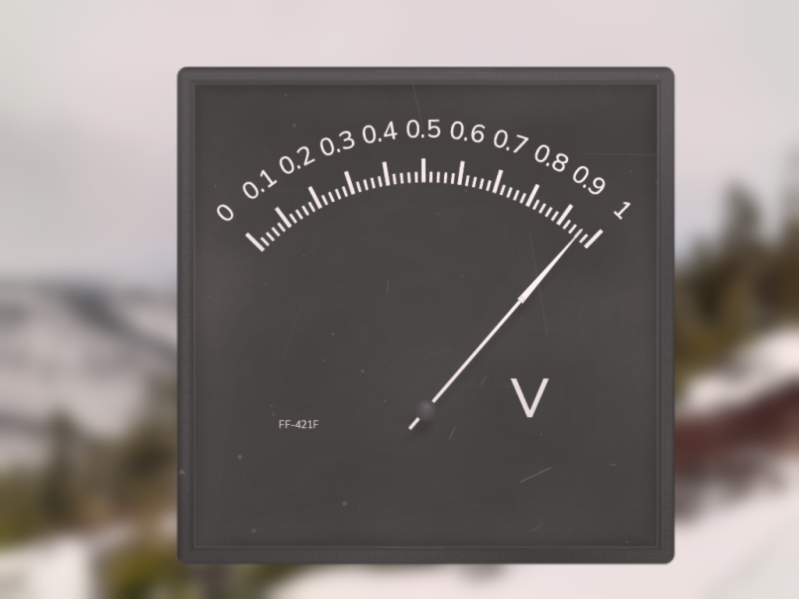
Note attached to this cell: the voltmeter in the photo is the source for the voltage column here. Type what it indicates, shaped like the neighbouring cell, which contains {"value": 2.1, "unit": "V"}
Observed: {"value": 0.96, "unit": "V"}
